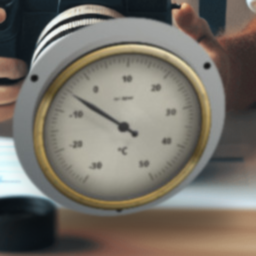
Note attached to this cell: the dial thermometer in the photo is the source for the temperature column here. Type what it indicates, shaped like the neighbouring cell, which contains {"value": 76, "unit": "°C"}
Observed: {"value": -5, "unit": "°C"}
